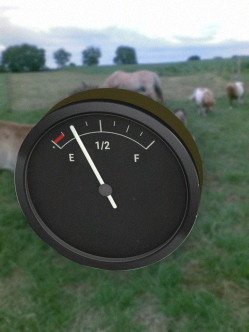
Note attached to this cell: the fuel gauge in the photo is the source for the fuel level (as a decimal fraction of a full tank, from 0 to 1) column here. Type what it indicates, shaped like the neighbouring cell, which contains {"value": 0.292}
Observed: {"value": 0.25}
